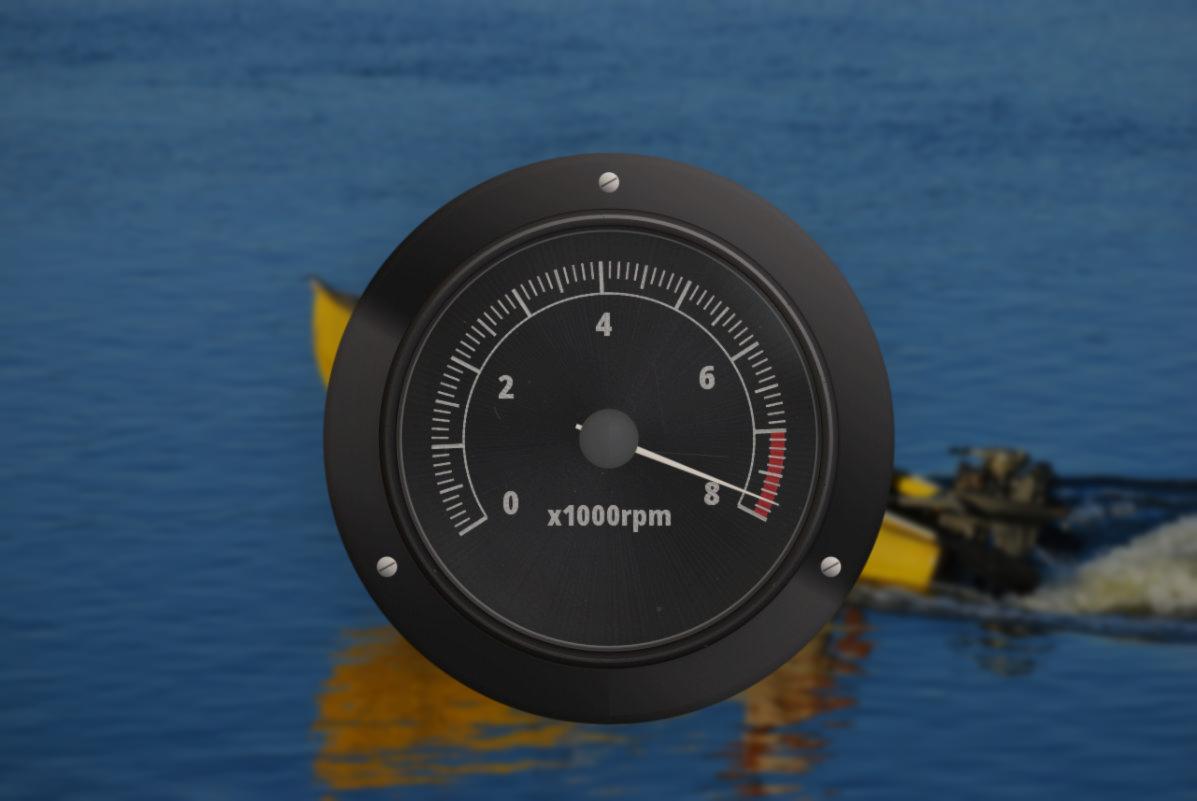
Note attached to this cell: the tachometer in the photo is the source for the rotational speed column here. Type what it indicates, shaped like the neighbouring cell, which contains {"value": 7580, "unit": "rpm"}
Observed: {"value": 7800, "unit": "rpm"}
